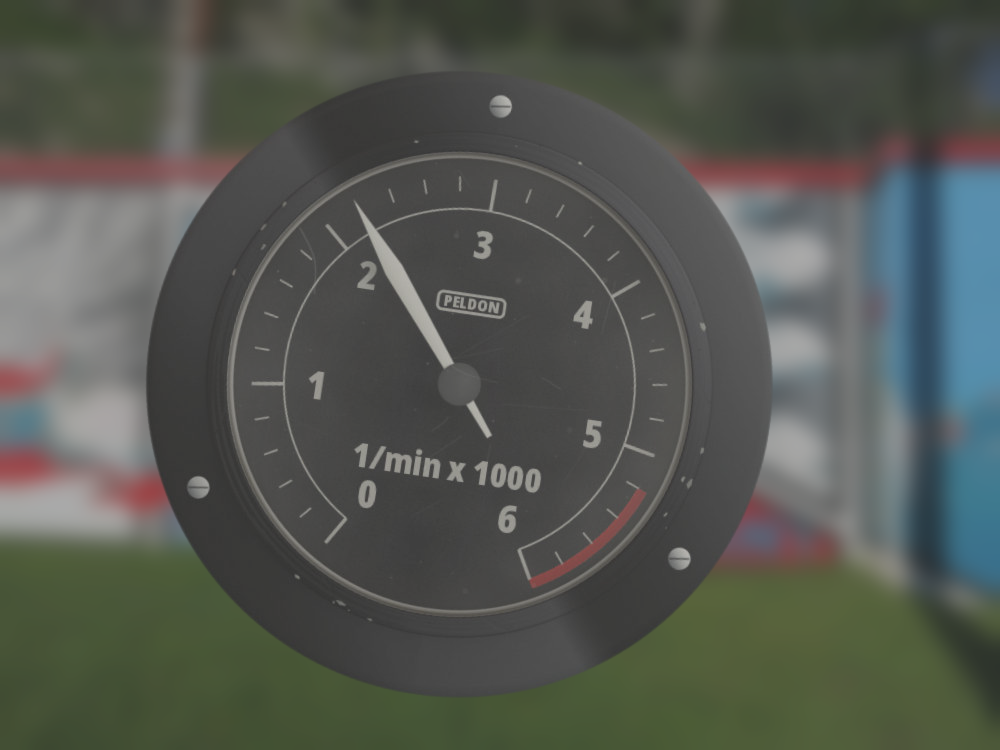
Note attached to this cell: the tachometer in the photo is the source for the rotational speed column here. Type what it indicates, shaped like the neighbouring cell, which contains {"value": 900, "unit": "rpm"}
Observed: {"value": 2200, "unit": "rpm"}
